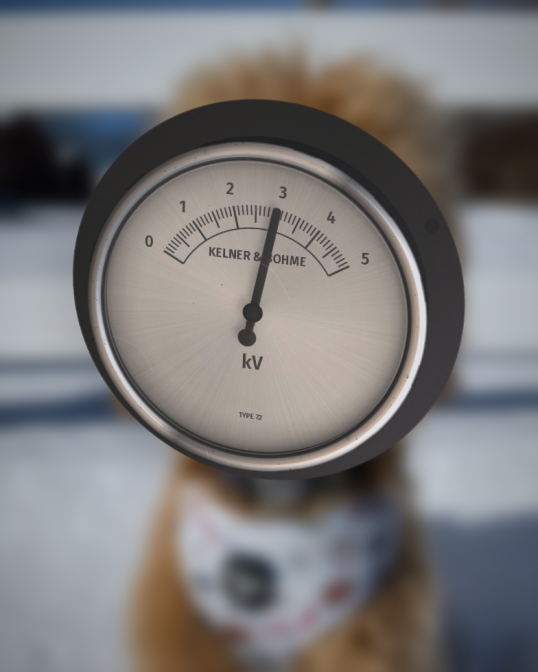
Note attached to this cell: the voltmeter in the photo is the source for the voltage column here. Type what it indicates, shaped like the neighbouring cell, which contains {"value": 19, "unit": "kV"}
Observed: {"value": 3, "unit": "kV"}
